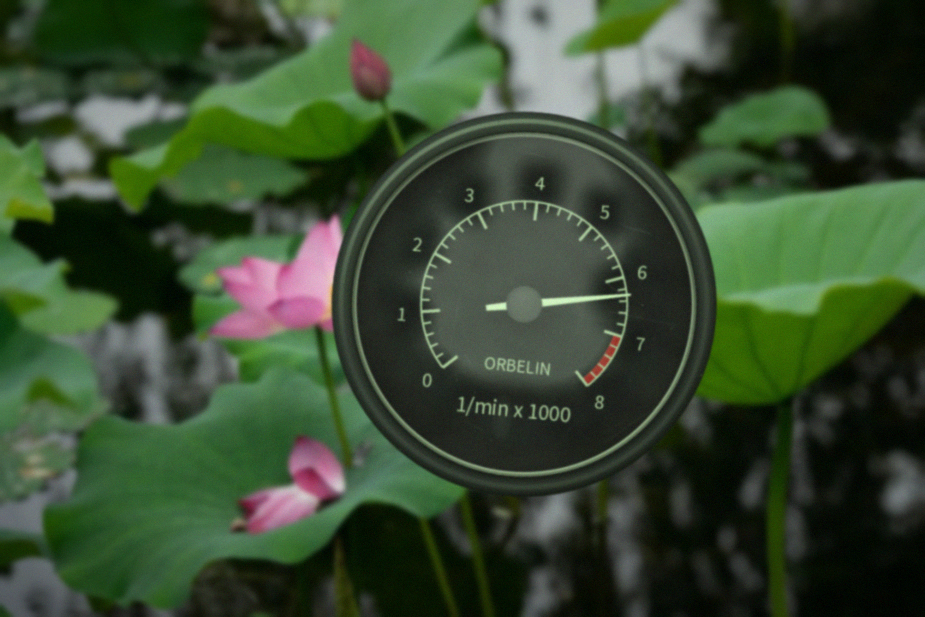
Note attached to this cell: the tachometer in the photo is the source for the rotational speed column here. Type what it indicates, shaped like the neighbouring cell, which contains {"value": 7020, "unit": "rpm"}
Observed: {"value": 6300, "unit": "rpm"}
